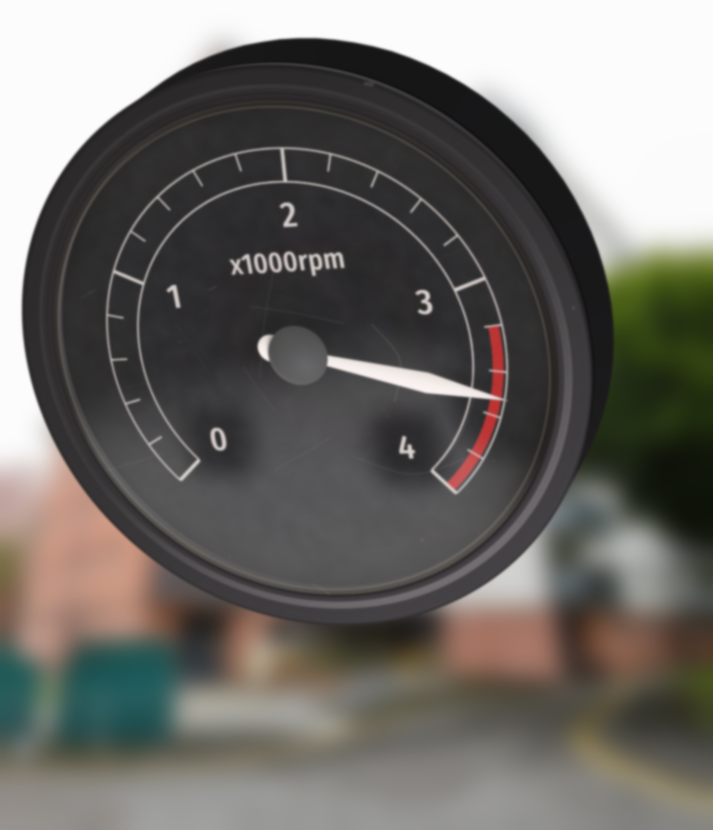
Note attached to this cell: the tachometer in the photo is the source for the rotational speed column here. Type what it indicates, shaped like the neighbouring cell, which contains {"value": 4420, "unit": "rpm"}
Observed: {"value": 3500, "unit": "rpm"}
